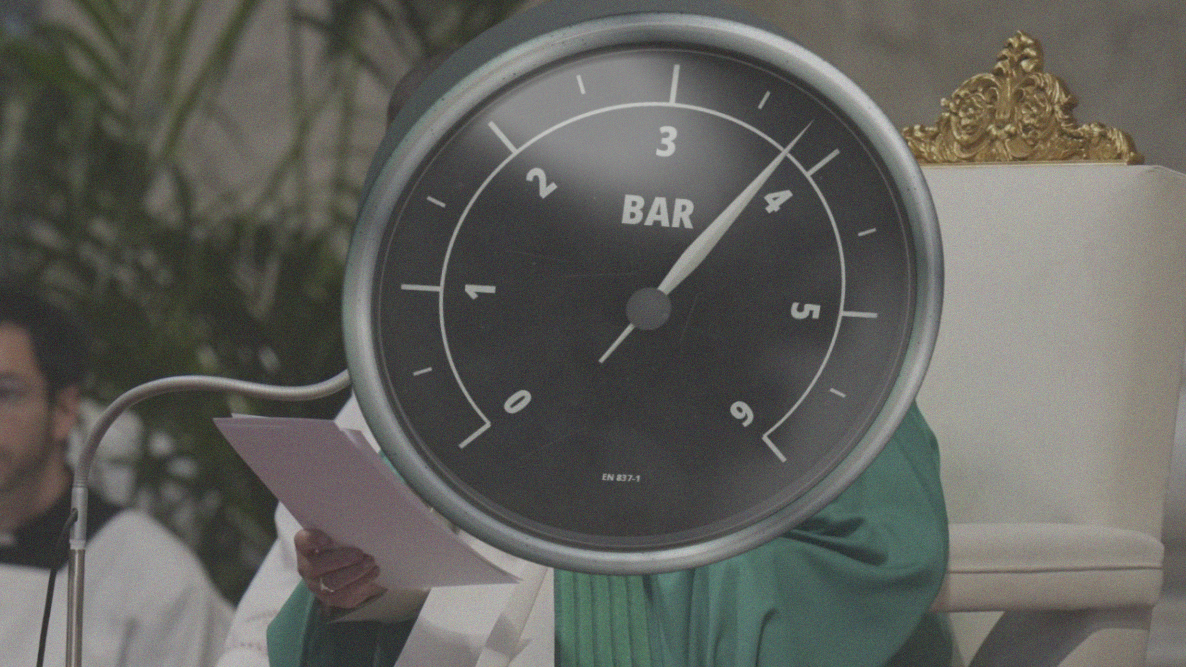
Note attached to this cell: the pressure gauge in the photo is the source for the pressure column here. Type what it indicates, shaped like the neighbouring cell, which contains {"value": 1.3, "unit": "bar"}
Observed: {"value": 3.75, "unit": "bar"}
